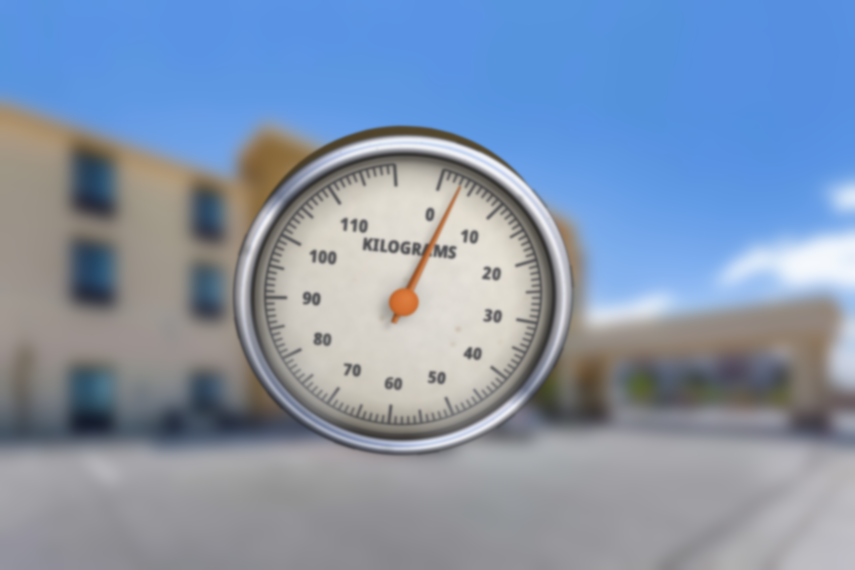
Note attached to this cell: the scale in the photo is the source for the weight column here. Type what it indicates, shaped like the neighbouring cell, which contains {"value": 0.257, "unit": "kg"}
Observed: {"value": 3, "unit": "kg"}
